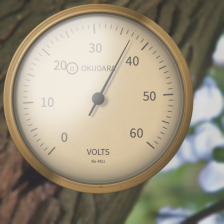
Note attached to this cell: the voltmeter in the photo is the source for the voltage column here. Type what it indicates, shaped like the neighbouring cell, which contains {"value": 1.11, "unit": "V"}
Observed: {"value": 37, "unit": "V"}
